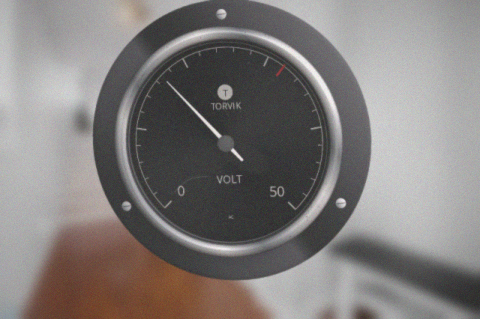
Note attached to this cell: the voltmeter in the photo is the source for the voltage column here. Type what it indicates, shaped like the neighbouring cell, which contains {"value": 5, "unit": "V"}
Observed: {"value": 17, "unit": "V"}
